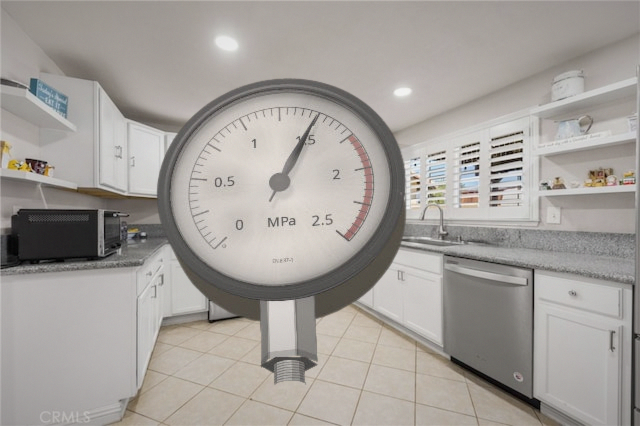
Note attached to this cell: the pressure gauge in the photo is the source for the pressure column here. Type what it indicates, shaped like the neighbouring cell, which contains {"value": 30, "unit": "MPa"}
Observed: {"value": 1.5, "unit": "MPa"}
